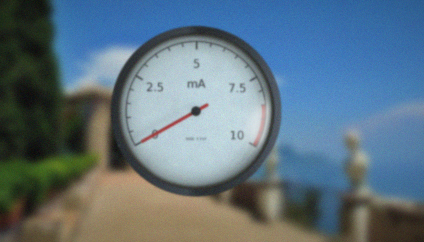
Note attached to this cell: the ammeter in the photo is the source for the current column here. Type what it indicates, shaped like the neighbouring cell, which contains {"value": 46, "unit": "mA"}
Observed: {"value": 0, "unit": "mA"}
